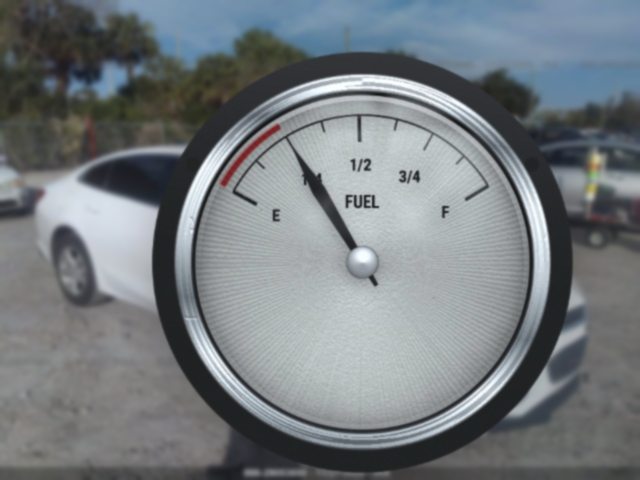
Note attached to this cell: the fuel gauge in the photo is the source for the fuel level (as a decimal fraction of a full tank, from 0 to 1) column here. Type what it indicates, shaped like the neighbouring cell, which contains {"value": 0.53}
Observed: {"value": 0.25}
